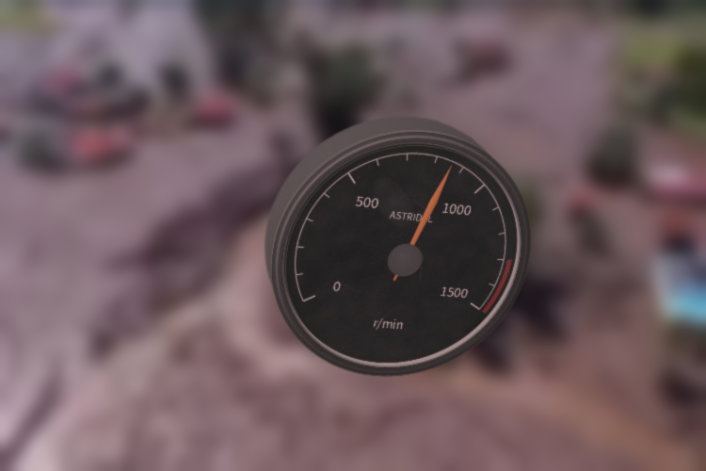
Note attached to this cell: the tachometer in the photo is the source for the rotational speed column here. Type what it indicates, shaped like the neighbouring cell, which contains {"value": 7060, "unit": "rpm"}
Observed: {"value": 850, "unit": "rpm"}
